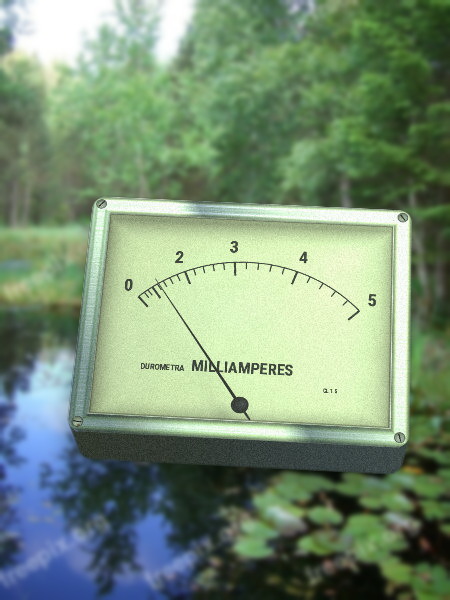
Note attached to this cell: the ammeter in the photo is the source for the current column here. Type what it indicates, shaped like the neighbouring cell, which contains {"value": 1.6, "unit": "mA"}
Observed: {"value": 1.2, "unit": "mA"}
